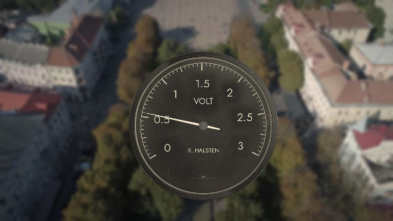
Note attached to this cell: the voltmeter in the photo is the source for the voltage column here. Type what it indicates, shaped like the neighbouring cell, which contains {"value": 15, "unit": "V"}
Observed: {"value": 0.55, "unit": "V"}
